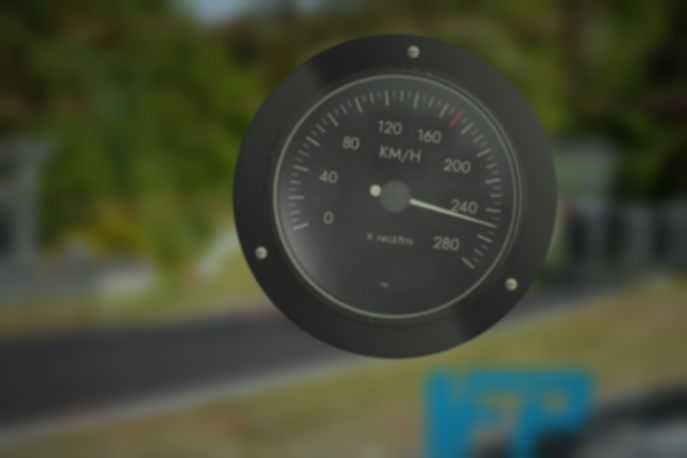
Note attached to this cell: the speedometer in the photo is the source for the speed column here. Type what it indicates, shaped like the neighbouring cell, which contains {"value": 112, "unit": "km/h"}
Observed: {"value": 250, "unit": "km/h"}
